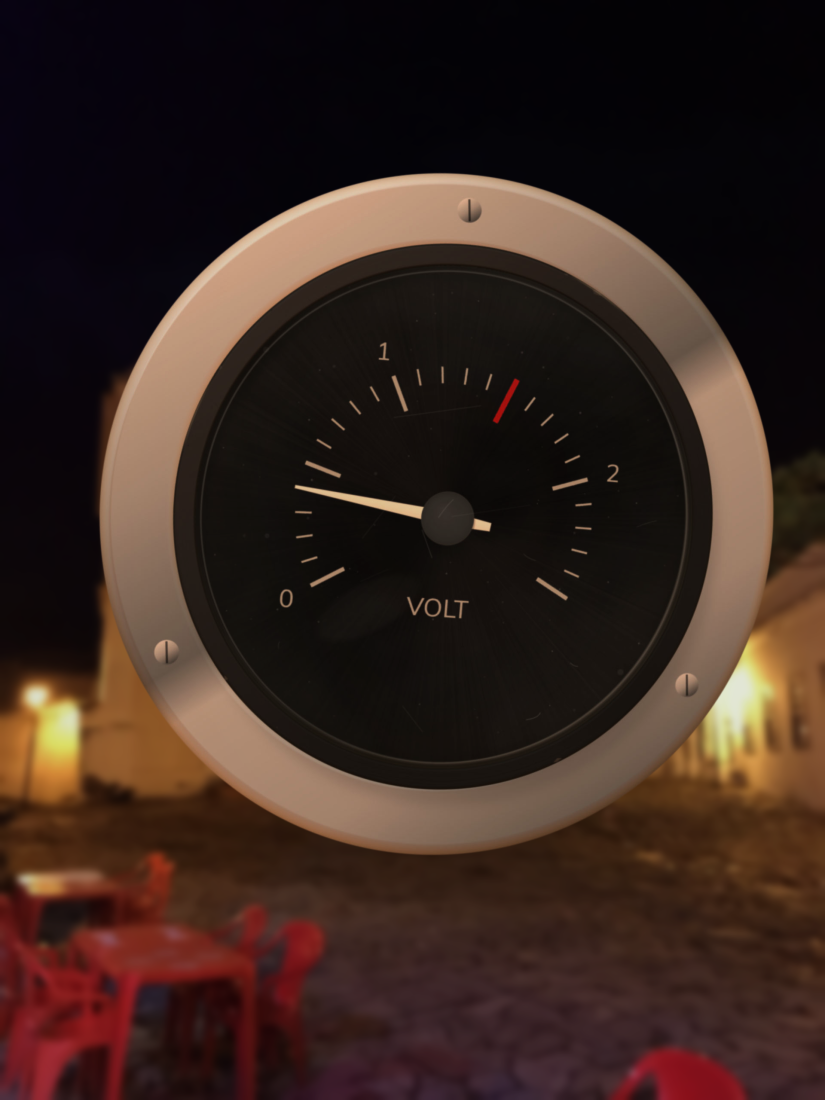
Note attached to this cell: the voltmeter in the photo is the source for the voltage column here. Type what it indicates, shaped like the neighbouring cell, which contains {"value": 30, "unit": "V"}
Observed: {"value": 0.4, "unit": "V"}
